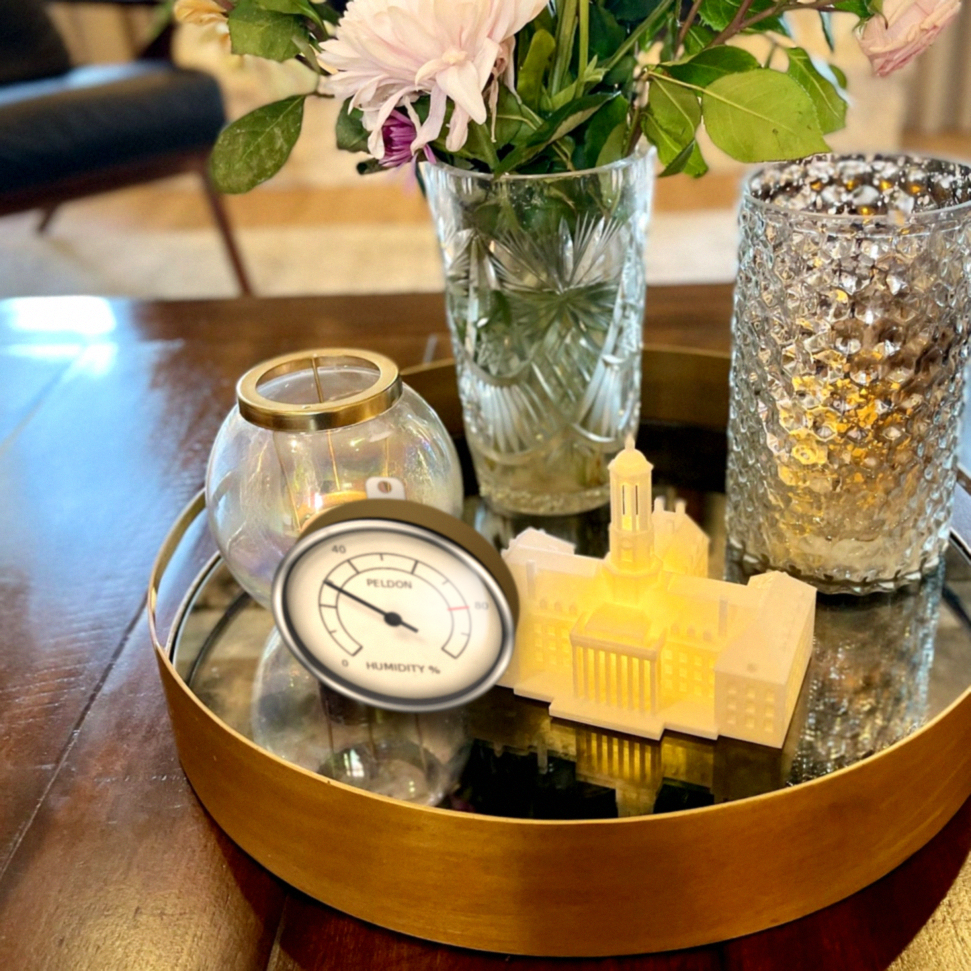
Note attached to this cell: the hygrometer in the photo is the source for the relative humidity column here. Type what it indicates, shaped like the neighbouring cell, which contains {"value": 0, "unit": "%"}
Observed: {"value": 30, "unit": "%"}
